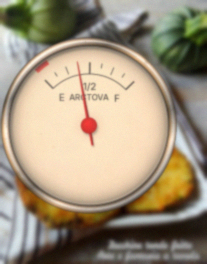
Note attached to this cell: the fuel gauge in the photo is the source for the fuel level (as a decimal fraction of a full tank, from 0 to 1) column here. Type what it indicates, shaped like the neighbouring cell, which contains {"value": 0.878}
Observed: {"value": 0.375}
